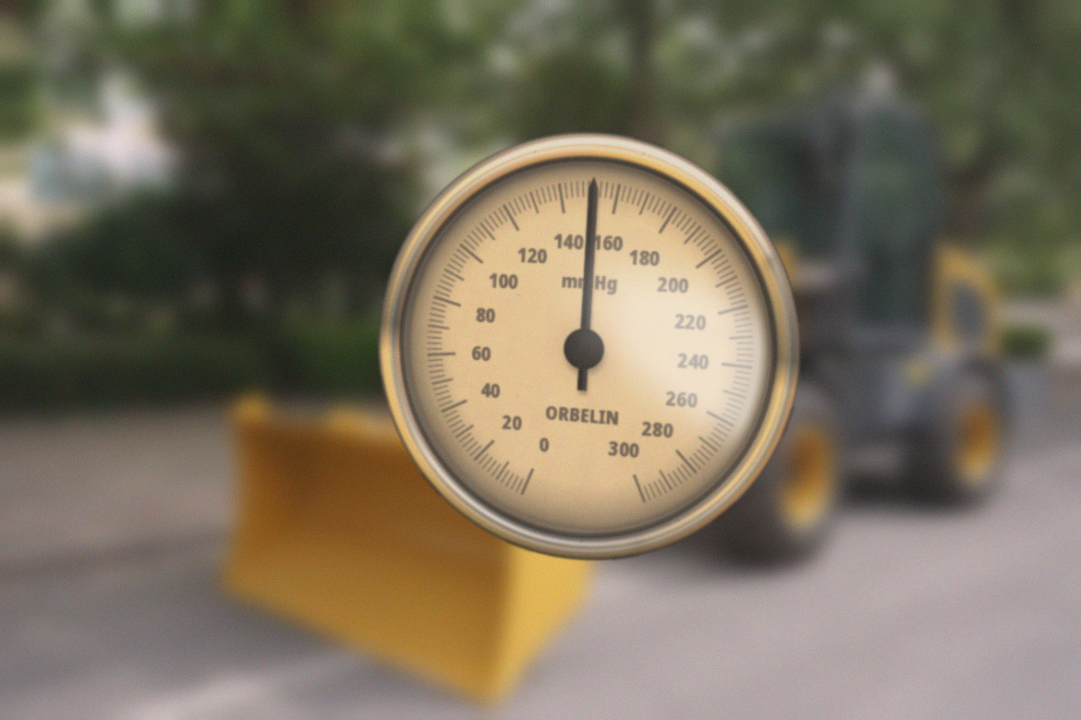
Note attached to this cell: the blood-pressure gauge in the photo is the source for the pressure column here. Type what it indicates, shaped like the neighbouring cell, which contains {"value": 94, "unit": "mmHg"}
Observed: {"value": 152, "unit": "mmHg"}
